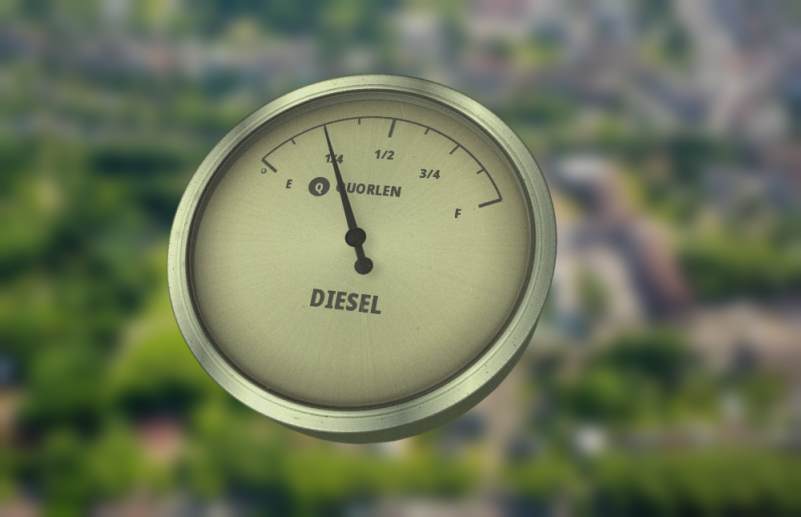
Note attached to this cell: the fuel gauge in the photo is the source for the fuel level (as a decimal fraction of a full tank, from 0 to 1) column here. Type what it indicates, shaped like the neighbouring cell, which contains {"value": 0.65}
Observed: {"value": 0.25}
